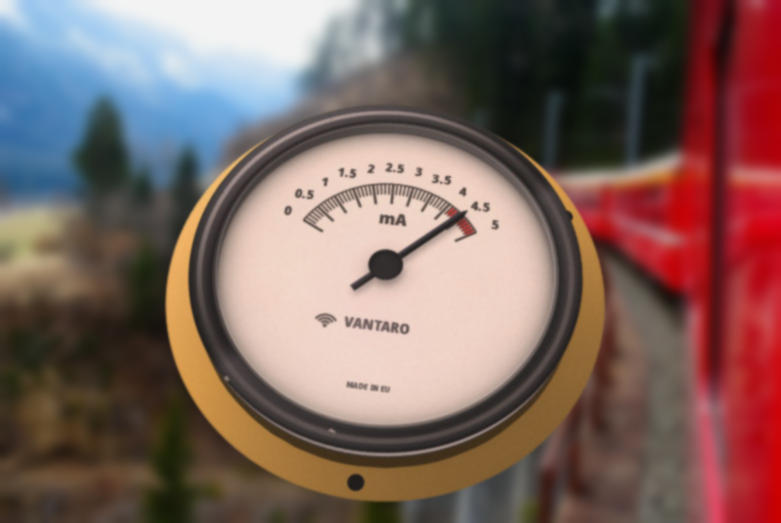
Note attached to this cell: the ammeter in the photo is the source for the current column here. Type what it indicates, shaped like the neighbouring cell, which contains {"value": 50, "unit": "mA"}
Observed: {"value": 4.5, "unit": "mA"}
